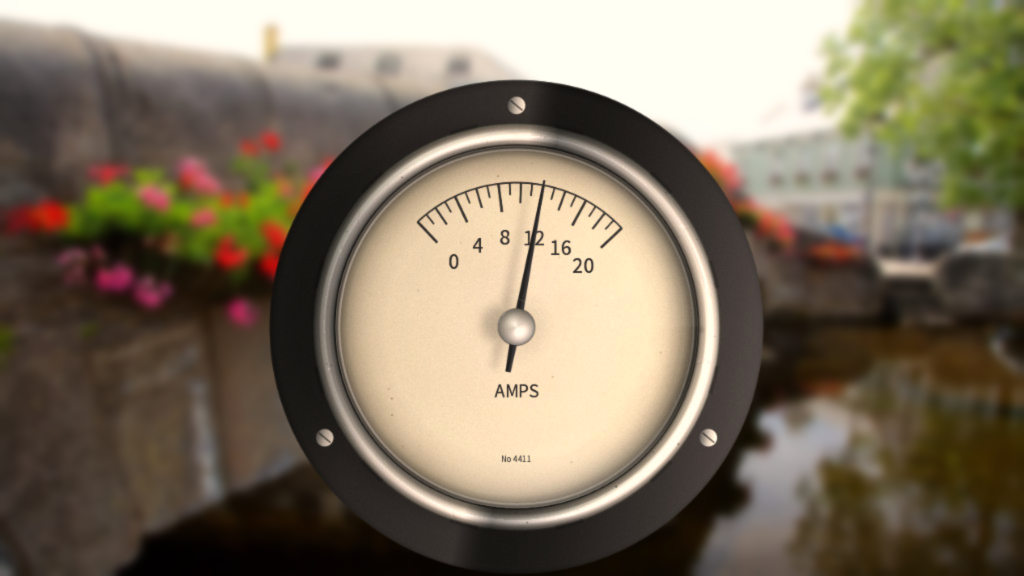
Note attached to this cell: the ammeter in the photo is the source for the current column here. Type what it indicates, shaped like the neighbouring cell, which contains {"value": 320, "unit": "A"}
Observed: {"value": 12, "unit": "A"}
